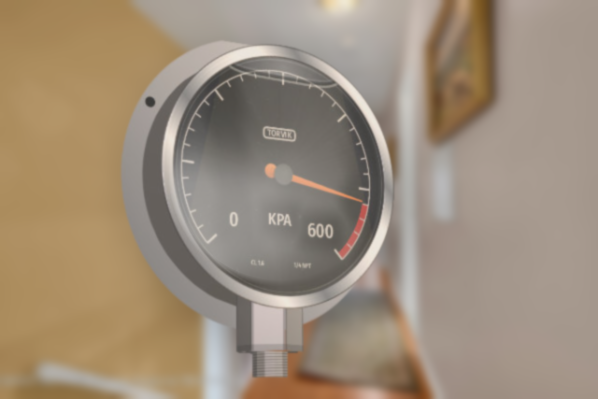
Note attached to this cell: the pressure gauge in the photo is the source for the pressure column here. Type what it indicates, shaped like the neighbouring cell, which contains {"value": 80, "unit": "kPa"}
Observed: {"value": 520, "unit": "kPa"}
